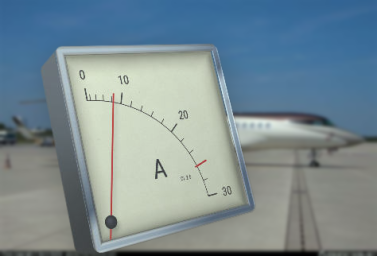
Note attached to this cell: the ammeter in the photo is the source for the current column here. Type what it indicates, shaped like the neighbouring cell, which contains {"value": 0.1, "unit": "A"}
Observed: {"value": 8, "unit": "A"}
